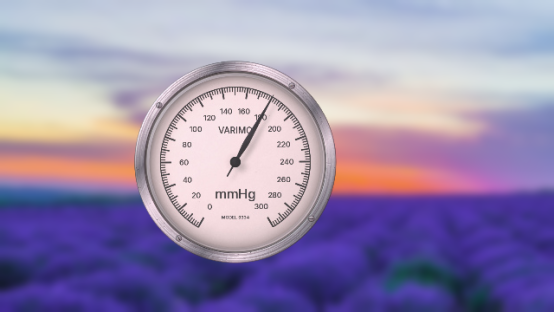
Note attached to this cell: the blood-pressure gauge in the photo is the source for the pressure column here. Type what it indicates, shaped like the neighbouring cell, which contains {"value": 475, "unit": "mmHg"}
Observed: {"value": 180, "unit": "mmHg"}
